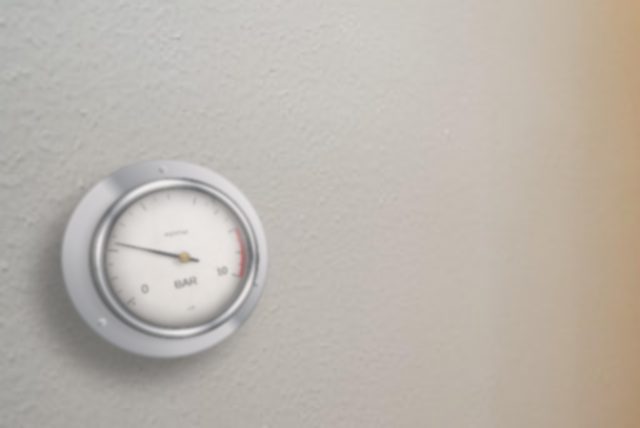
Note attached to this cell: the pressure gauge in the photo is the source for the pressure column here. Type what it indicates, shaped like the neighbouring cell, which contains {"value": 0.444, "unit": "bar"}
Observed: {"value": 2.25, "unit": "bar"}
